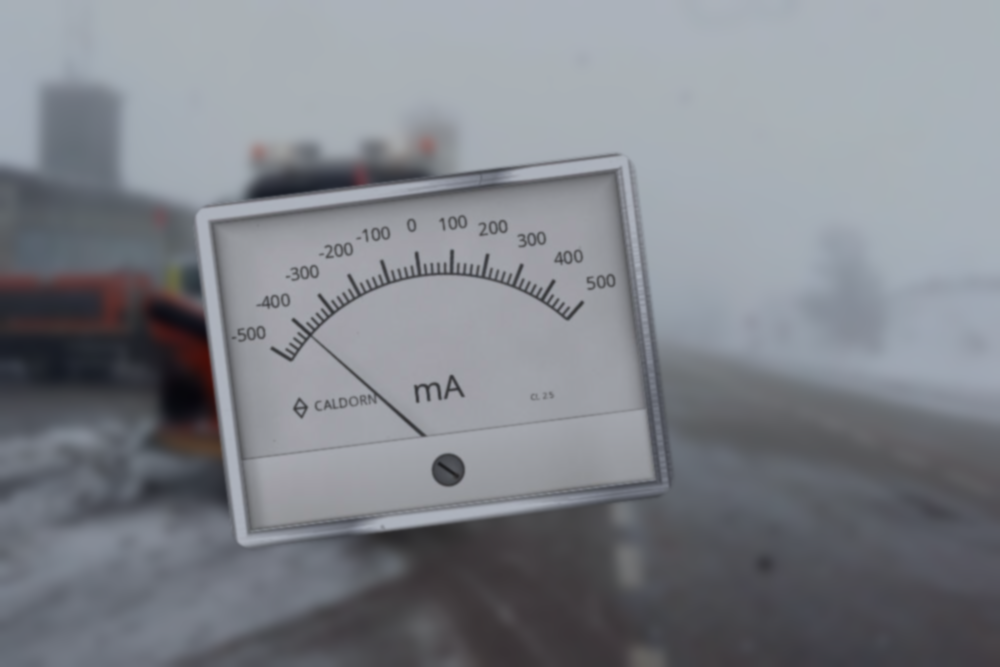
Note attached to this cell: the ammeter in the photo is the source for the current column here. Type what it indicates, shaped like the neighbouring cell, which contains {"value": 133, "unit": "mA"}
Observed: {"value": -400, "unit": "mA"}
